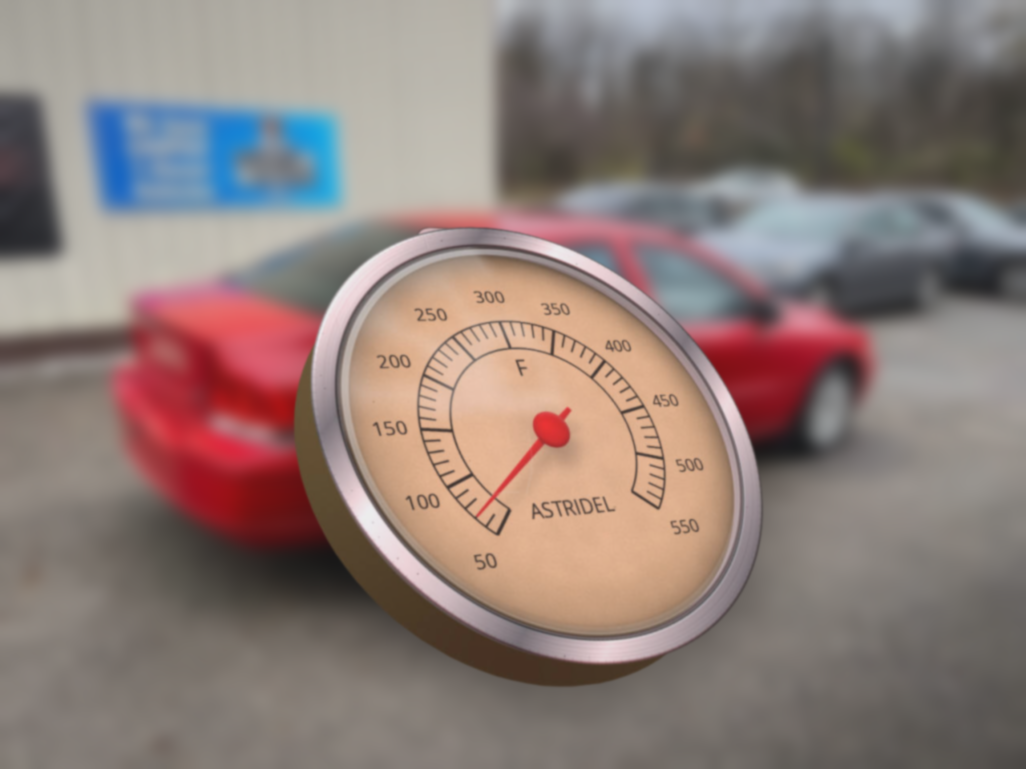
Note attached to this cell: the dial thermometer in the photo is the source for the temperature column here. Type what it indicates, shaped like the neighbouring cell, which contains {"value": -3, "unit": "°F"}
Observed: {"value": 70, "unit": "°F"}
